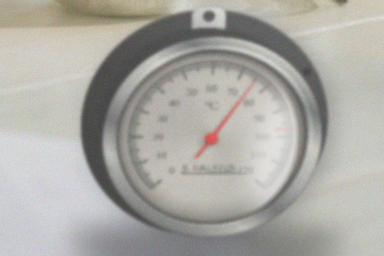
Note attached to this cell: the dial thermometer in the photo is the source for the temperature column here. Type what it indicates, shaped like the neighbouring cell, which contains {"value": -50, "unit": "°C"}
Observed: {"value": 75, "unit": "°C"}
